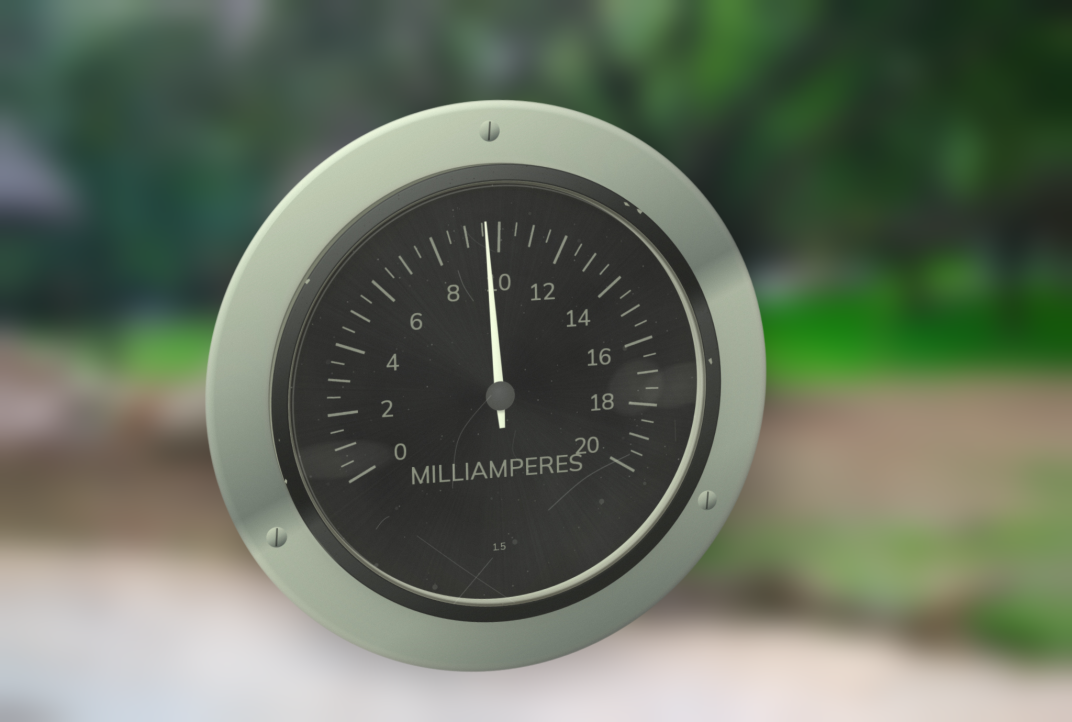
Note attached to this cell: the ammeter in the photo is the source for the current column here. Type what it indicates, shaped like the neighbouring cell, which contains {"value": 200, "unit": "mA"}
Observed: {"value": 9.5, "unit": "mA"}
